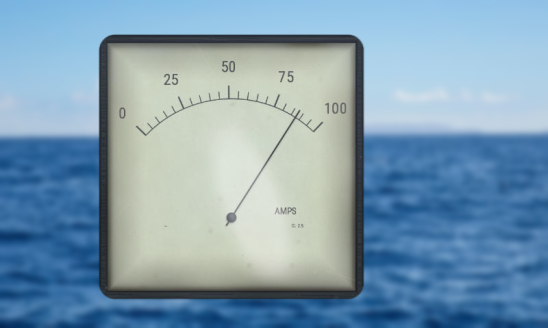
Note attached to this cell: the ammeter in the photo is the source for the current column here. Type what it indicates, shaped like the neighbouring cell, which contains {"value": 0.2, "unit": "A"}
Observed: {"value": 87.5, "unit": "A"}
